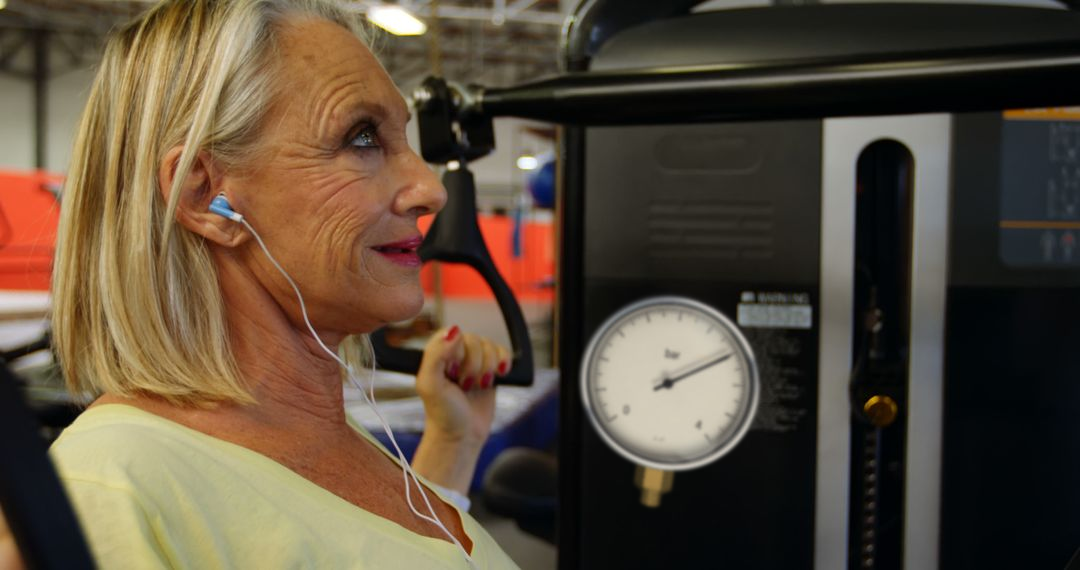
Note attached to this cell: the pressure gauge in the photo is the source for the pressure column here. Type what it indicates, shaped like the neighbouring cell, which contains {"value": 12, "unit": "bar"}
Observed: {"value": 2.8, "unit": "bar"}
